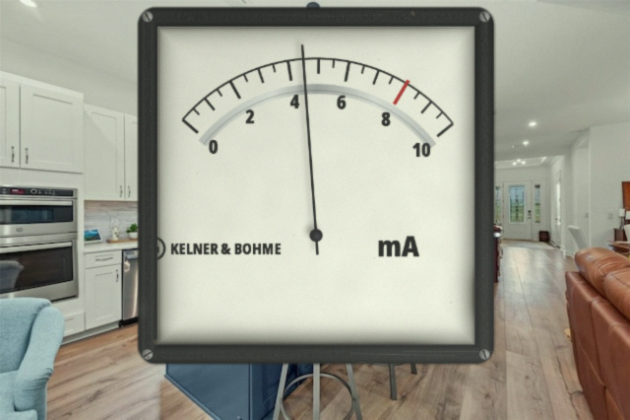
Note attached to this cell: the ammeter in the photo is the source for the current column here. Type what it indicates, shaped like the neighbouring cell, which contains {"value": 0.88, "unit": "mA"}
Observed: {"value": 4.5, "unit": "mA"}
